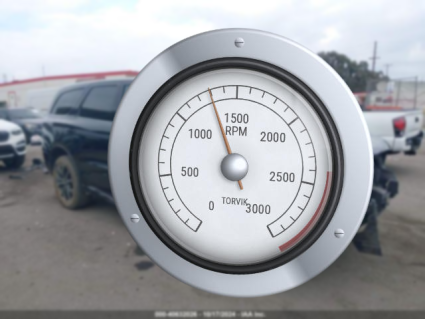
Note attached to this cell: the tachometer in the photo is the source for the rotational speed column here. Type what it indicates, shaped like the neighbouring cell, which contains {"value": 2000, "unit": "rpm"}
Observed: {"value": 1300, "unit": "rpm"}
